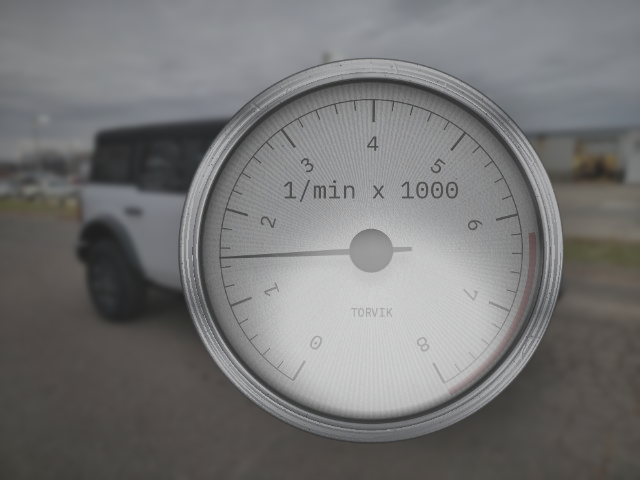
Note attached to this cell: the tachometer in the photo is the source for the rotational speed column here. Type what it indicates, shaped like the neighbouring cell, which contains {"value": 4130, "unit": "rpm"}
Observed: {"value": 1500, "unit": "rpm"}
